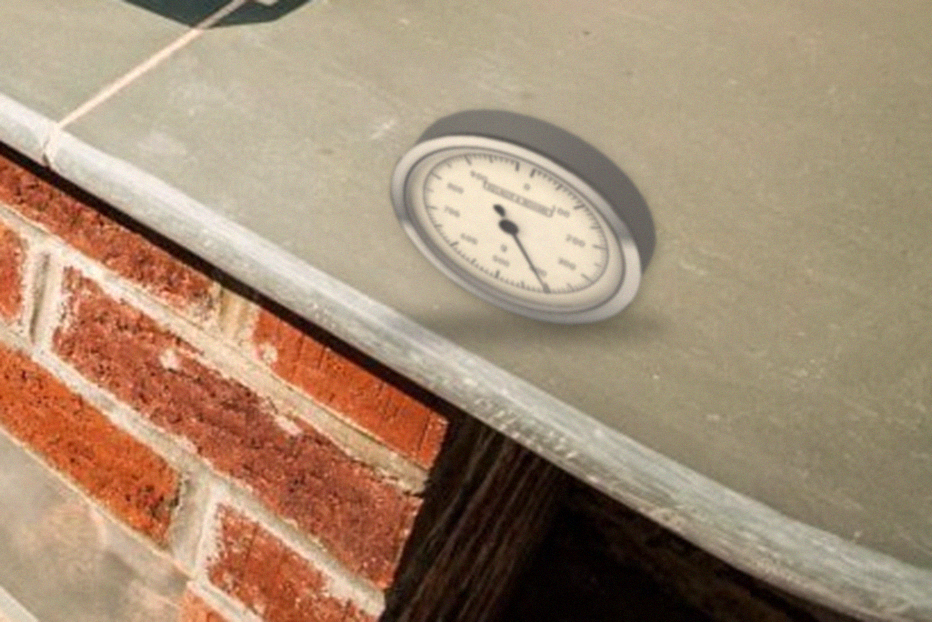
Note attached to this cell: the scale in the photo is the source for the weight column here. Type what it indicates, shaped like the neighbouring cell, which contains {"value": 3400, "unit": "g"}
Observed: {"value": 400, "unit": "g"}
